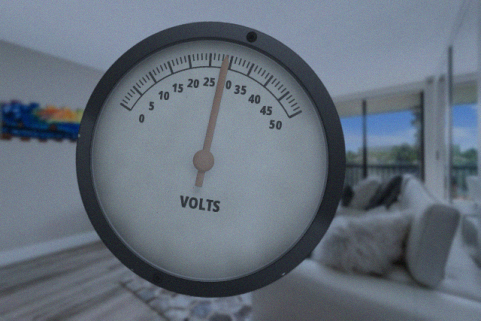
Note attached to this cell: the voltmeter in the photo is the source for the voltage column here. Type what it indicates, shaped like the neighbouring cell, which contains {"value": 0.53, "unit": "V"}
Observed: {"value": 29, "unit": "V"}
